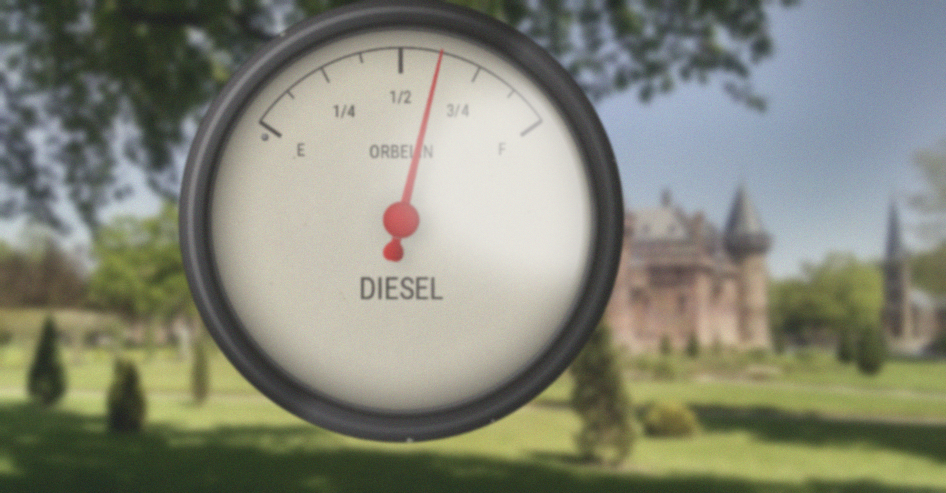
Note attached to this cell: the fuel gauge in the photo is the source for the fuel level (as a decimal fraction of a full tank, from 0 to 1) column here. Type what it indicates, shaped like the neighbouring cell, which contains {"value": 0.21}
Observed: {"value": 0.625}
